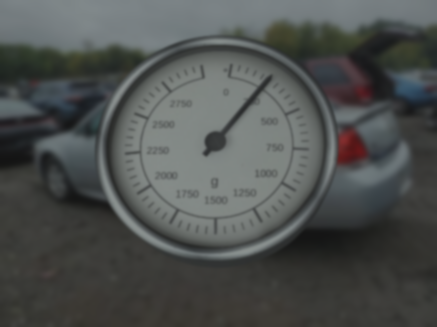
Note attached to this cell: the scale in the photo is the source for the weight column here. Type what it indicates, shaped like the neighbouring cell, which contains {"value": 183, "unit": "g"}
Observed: {"value": 250, "unit": "g"}
